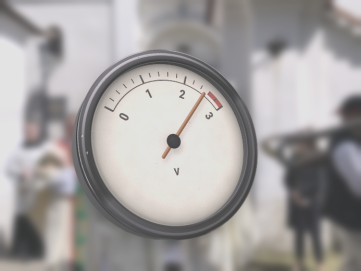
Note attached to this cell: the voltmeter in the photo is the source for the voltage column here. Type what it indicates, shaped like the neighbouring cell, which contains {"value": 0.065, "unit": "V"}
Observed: {"value": 2.5, "unit": "V"}
